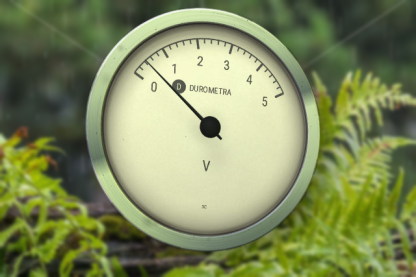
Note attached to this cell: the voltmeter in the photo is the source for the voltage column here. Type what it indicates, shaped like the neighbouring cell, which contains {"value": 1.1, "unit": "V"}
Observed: {"value": 0.4, "unit": "V"}
